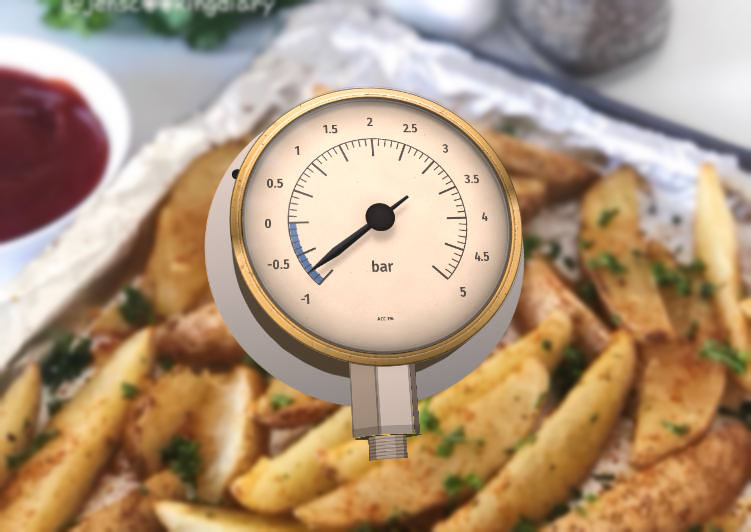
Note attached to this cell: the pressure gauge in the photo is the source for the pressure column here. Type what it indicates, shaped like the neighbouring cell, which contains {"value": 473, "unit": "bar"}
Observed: {"value": -0.8, "unit": "bar"}
